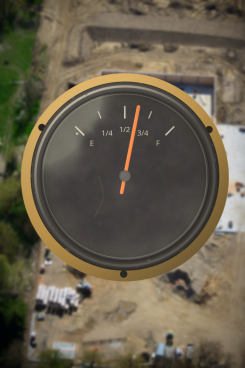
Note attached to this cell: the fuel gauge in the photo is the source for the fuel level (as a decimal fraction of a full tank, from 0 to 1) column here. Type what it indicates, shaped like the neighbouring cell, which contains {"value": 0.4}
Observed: {"value": 0.625}
